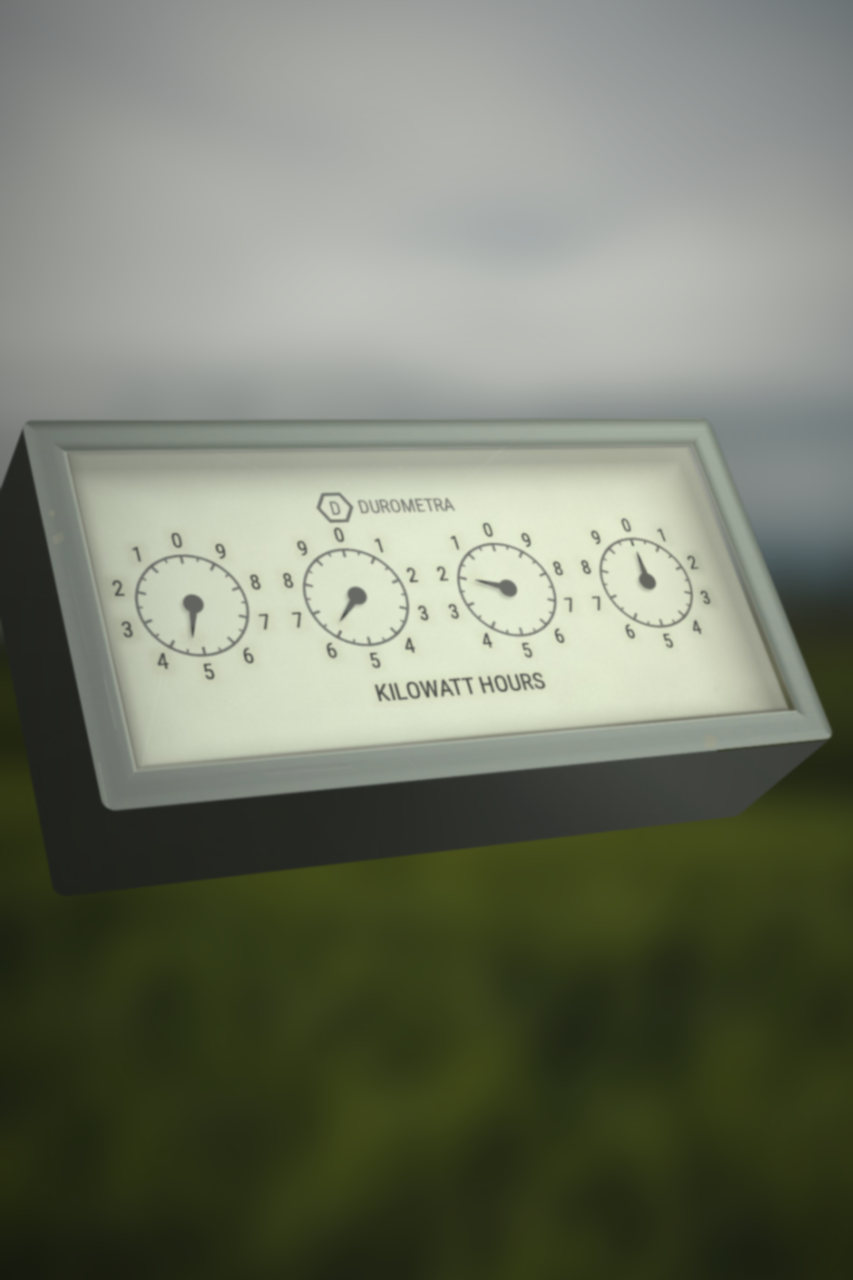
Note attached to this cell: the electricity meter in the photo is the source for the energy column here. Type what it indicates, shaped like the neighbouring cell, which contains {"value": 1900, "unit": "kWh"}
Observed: {"value": 4620, "unit": "kWh"}
